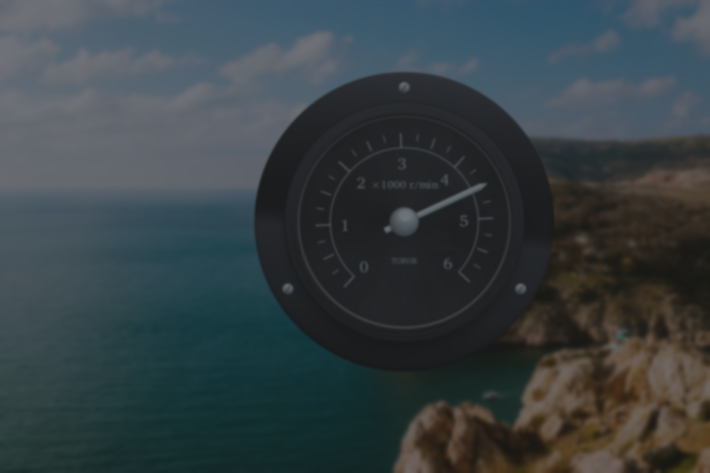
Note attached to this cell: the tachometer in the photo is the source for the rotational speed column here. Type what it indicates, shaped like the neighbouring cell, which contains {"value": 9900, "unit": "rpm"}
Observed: {"value": 4500, "unit": "rpm"}
